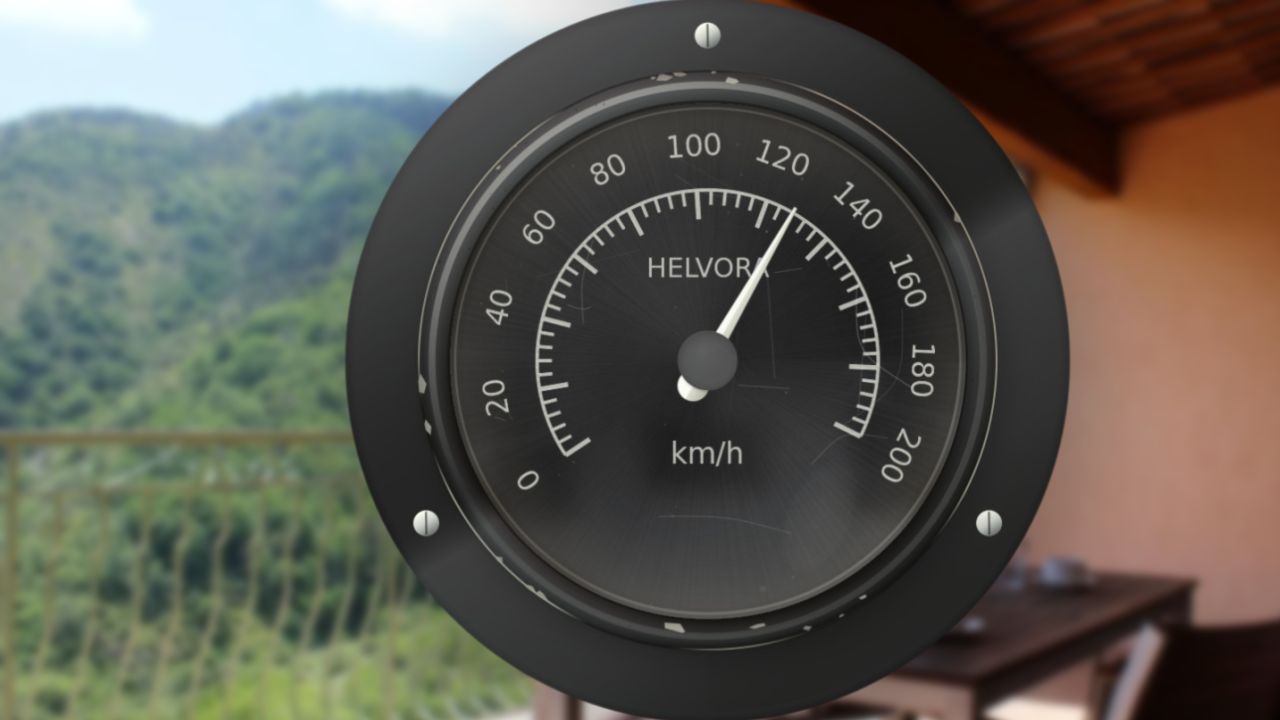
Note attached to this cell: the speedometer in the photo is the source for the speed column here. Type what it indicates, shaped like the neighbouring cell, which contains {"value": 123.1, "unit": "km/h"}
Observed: {"value": 128, "unit": "km/h"}
